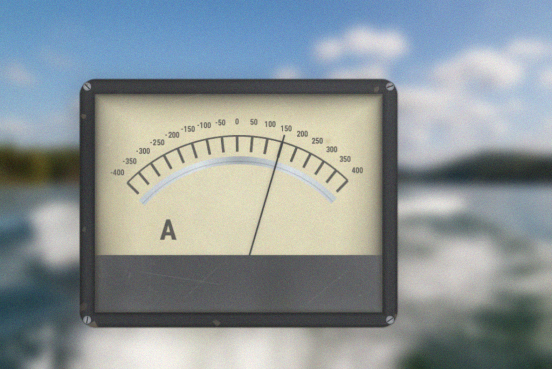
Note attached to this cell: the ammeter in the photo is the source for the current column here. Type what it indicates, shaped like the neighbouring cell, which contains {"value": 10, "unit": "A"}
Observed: {"value": 150, "unit": "A"}
